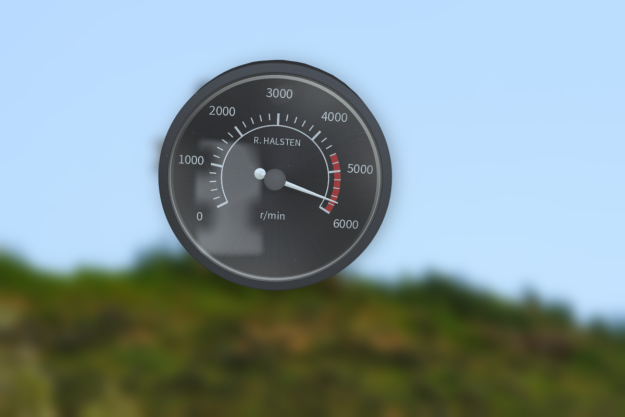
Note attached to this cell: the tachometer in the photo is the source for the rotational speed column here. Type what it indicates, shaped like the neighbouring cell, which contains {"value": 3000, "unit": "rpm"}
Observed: {"value": 5700, "unit": "rpm"}
